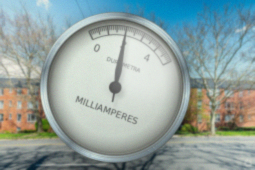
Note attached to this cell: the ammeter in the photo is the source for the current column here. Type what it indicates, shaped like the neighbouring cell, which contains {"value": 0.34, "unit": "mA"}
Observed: {"value": 2, "unit": "mA"}
